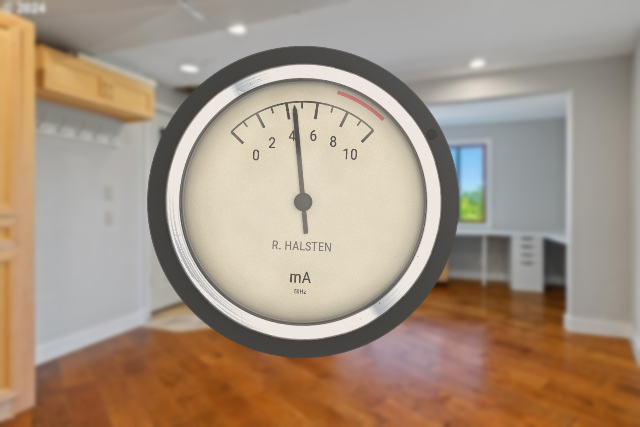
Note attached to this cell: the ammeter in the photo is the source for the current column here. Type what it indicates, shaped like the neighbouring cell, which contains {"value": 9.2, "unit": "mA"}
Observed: {"value": 4.5, "unit": "mA"}
